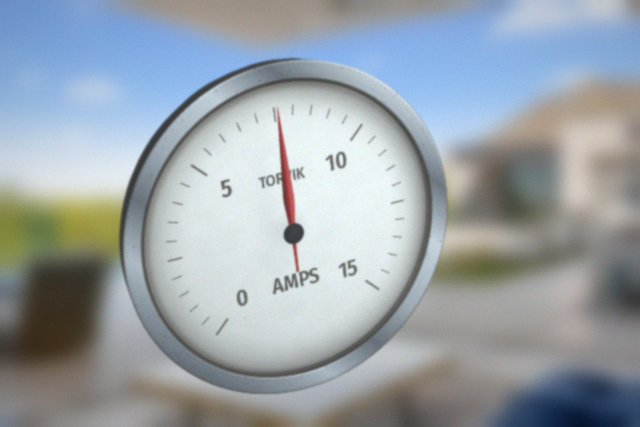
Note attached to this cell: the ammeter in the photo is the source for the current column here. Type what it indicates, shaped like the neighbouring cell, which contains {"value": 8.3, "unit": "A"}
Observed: {"value": 7.5, "unit": "A"}
